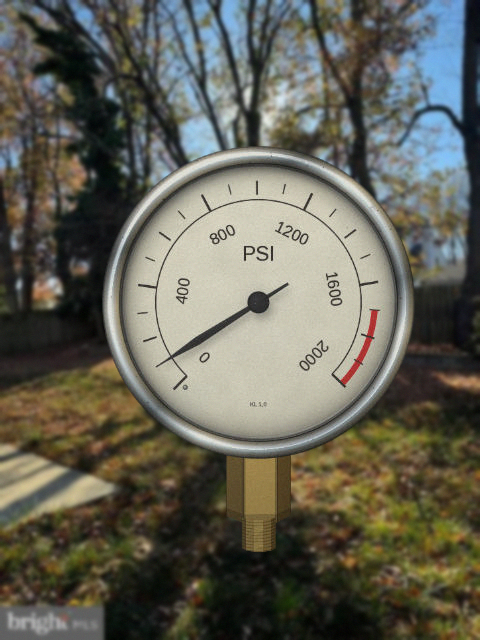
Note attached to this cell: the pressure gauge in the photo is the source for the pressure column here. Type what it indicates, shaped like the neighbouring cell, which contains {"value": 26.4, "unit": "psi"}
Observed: {"value": 100, "unit": "psi"}
